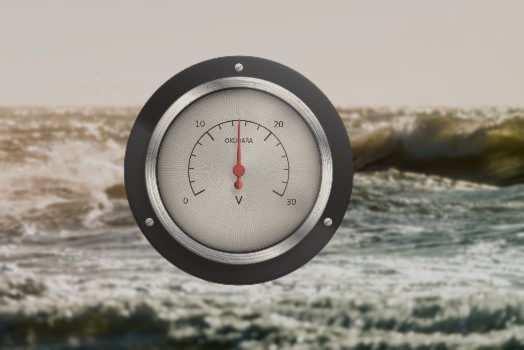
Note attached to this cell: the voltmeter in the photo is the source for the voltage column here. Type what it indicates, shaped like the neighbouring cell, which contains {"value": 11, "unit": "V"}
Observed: {"value": 15, "unit": "V"}
